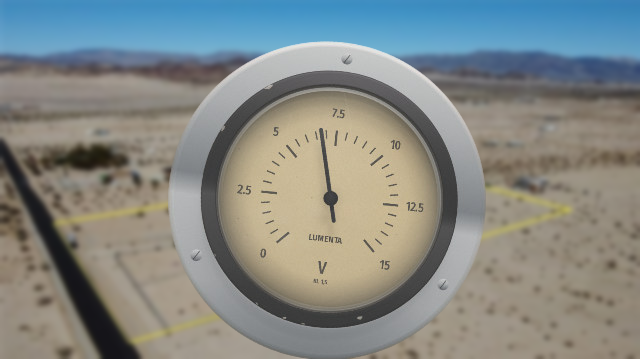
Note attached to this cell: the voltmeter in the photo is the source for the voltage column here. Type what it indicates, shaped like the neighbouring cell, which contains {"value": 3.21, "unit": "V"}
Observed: {"value": 6.75, "unit": "V"}
